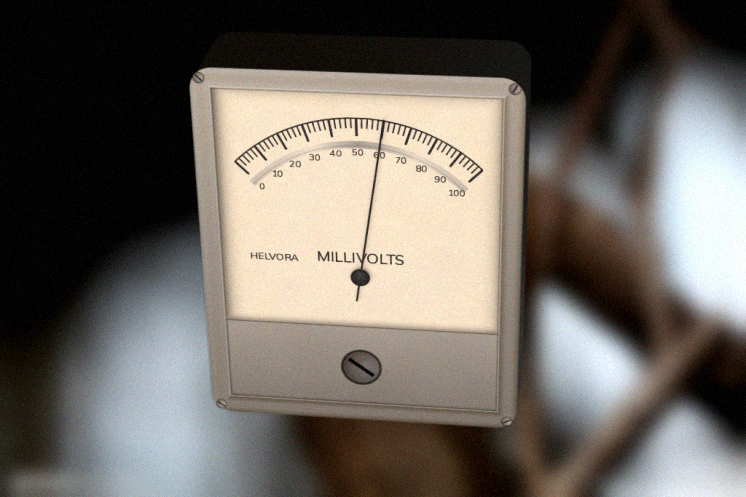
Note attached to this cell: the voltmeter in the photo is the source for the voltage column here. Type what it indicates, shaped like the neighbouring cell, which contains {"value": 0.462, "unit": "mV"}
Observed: {"value": 60, "unit": "mV"}
